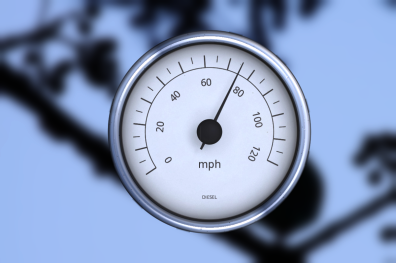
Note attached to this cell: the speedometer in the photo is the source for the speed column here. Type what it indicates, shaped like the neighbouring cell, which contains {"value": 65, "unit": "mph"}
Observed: {"value": 75, "unit": "mph"}
